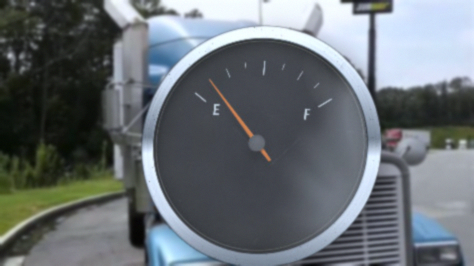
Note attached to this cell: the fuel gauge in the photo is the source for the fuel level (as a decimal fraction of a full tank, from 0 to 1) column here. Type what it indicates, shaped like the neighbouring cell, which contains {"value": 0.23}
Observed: {"value": 0.125}
